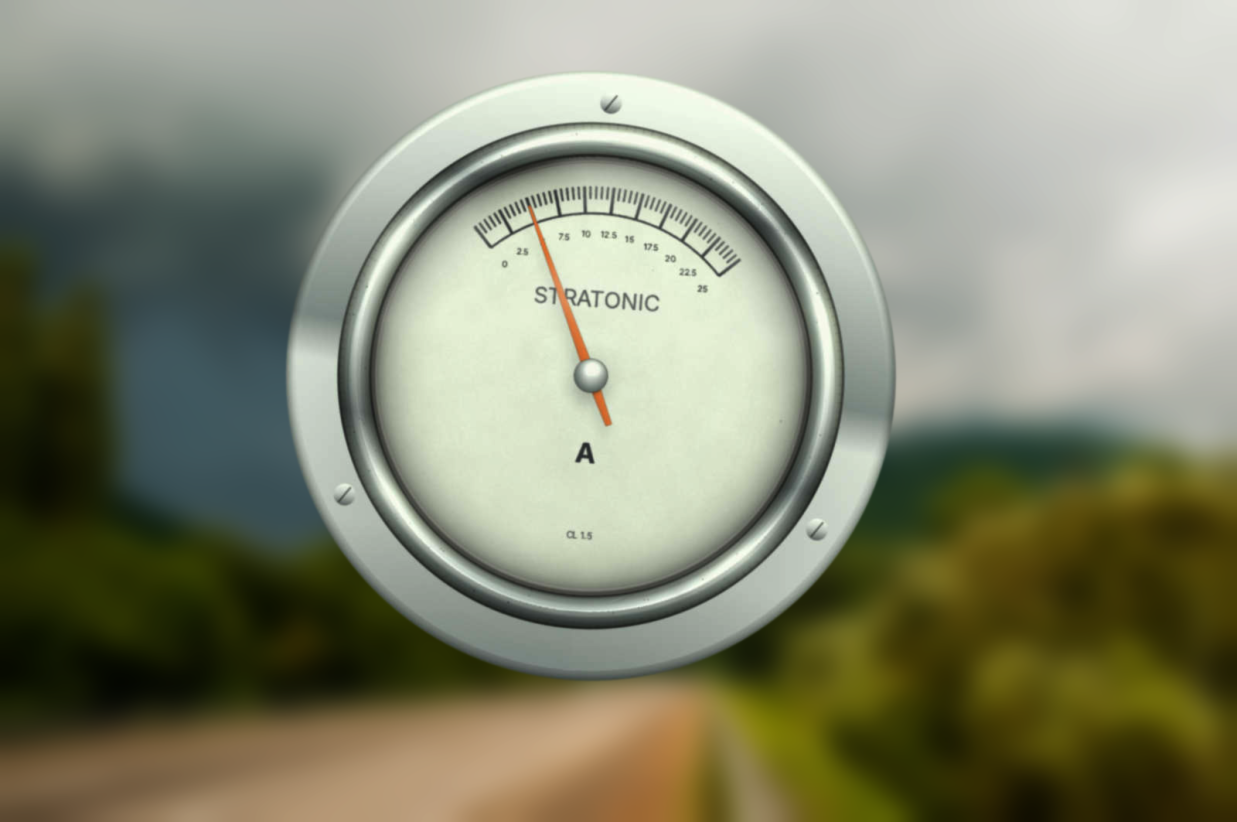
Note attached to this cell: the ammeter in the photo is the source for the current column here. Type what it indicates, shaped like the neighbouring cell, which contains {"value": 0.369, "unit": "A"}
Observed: {"value": 5, "unit": "A"}
